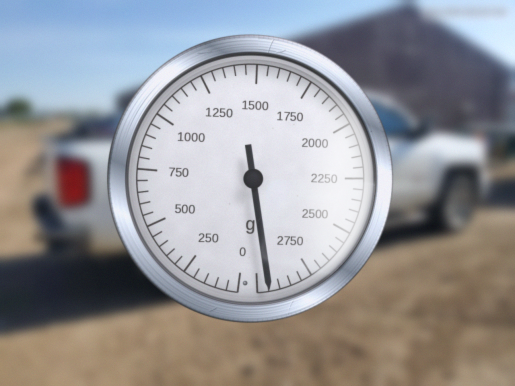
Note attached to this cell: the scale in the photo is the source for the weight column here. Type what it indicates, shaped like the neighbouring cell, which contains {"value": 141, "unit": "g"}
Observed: {"value": 2950, "unit": "g"}
